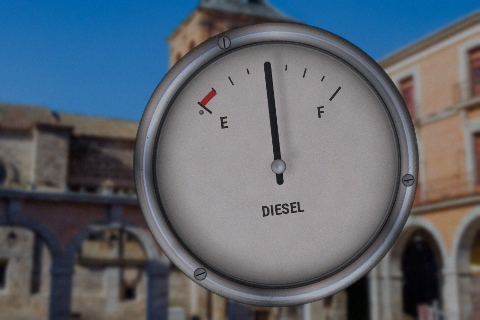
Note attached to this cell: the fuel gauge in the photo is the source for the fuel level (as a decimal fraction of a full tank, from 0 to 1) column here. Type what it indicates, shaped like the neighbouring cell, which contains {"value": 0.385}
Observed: {"value": 0.5}
